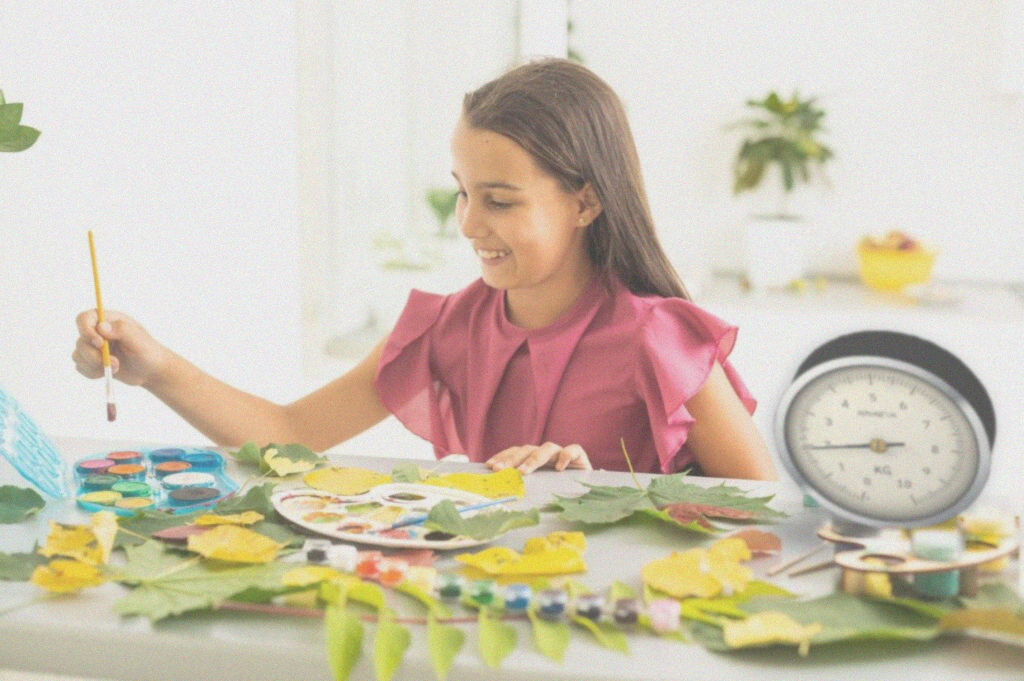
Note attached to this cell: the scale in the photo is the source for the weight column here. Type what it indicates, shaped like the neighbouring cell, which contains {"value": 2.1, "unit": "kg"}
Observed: {"value": 2, "unit": "kg"}
